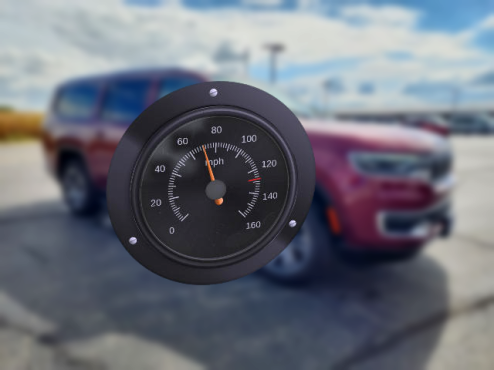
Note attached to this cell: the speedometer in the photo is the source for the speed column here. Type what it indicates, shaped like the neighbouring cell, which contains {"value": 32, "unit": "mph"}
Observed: {"value": 70, "unit": "mph"}
